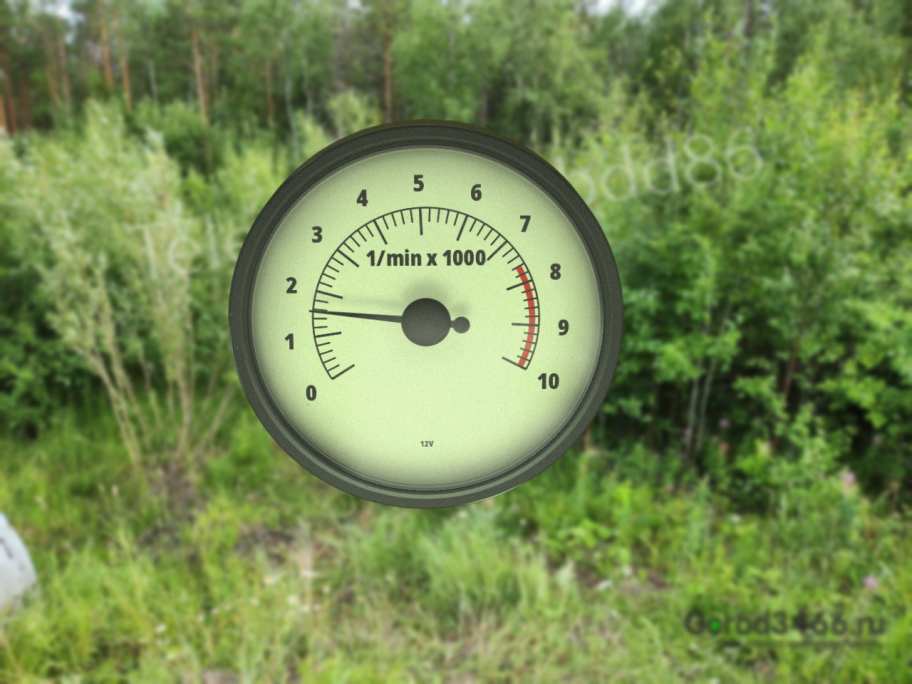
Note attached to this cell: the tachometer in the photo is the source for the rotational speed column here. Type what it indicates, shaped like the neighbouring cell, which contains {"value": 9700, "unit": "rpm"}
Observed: {"value": 1600, "unit": "rpm"}
